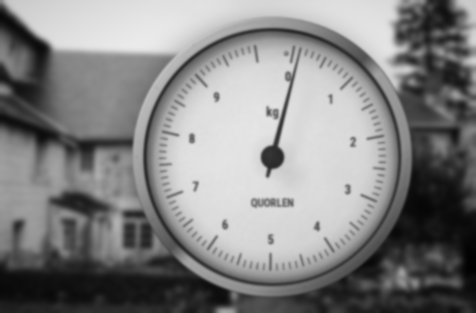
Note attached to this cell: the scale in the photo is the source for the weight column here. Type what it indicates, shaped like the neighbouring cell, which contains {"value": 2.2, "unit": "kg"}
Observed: {"value": 0.1, "unit": "kg"}
